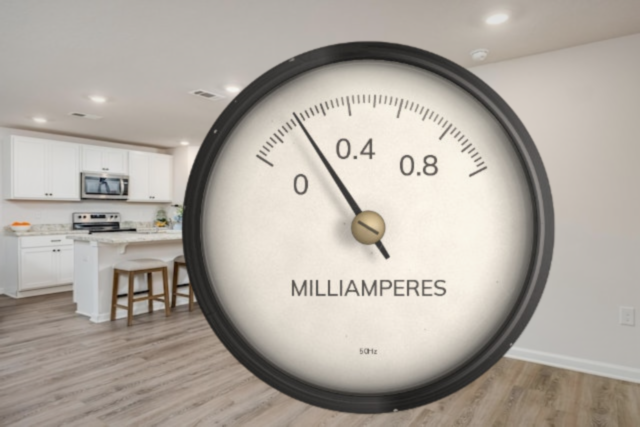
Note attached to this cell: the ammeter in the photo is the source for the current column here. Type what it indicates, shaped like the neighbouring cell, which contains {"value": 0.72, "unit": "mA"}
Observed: {"value": 0.2, "unit": "mA"}
